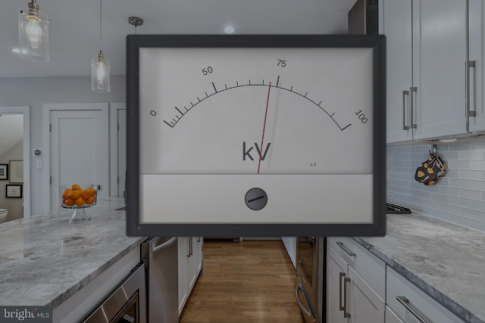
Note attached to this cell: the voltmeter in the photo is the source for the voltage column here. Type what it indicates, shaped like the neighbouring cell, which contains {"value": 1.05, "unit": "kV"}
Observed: {"value": 72.5, "unit": "kV"}
